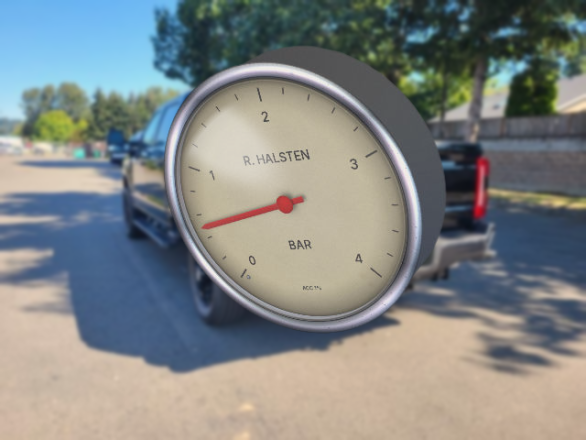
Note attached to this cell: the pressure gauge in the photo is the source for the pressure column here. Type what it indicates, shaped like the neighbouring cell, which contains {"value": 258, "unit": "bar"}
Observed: {"value": 0.5, "unit": "bar"}
